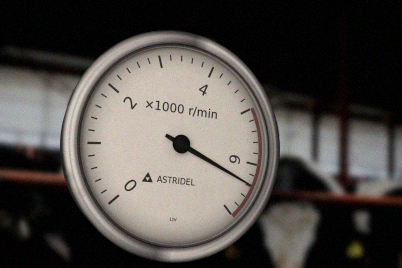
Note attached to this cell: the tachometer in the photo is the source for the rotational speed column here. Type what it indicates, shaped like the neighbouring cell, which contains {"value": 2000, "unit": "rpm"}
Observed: {"value": 6400, "unit": "rpm"}
